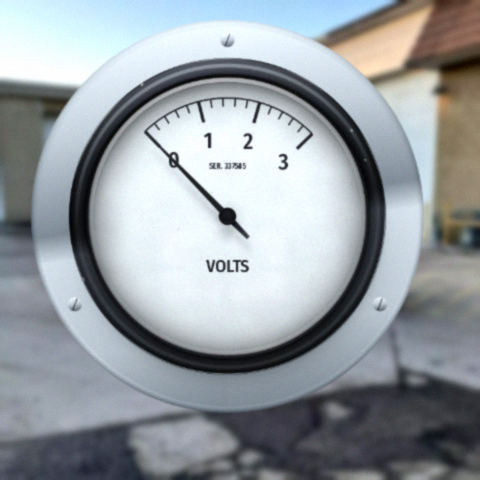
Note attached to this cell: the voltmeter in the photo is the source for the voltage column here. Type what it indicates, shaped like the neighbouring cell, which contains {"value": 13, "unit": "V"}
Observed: {"value": 0, "unit": "V"}
